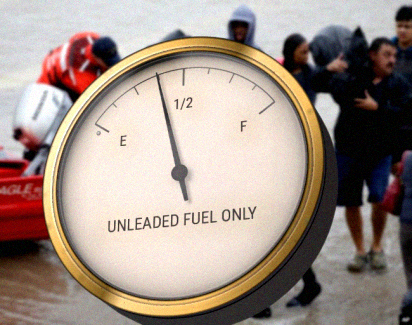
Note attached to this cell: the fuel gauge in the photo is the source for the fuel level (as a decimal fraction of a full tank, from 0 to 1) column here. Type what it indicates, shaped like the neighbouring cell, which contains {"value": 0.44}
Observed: {"value": 0.375}
